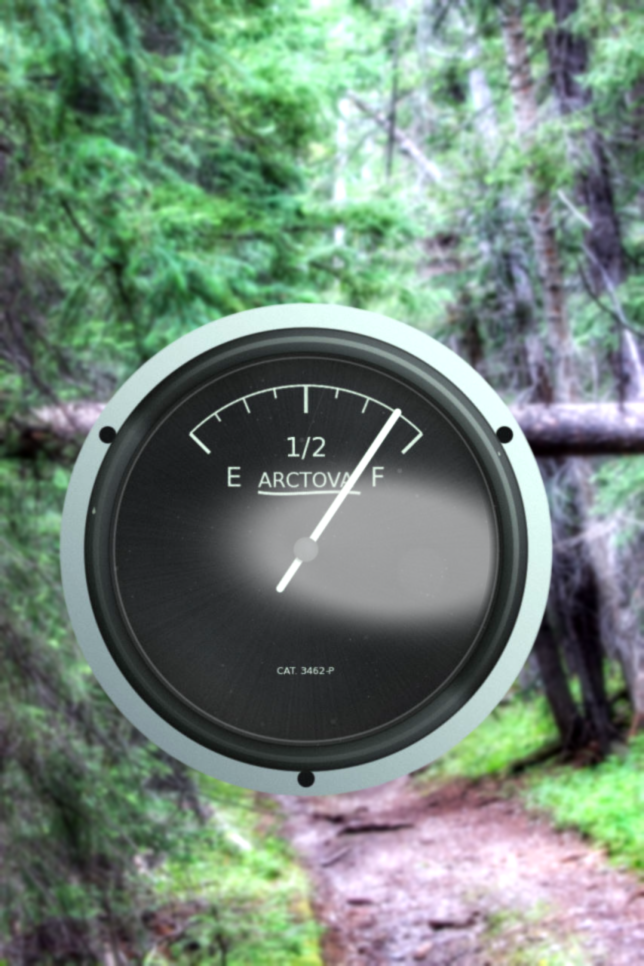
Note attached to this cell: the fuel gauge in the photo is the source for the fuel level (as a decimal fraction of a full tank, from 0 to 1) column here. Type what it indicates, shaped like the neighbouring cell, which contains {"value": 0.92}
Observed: {"value": 0.875}
